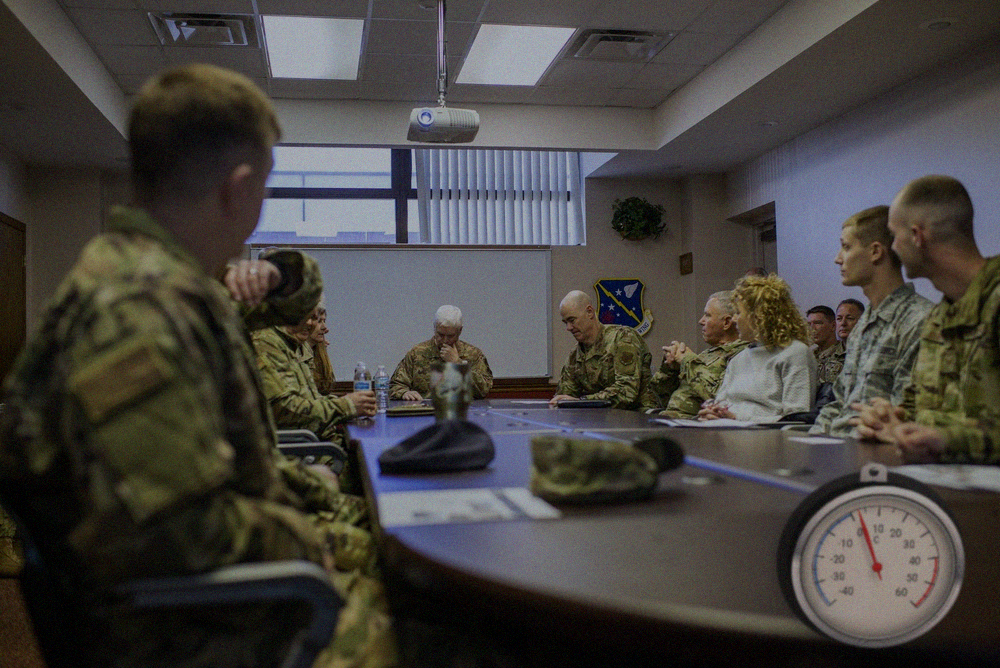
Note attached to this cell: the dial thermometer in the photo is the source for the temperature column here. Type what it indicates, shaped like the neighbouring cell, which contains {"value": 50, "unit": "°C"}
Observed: {"value": 2.5, "unit": "°C"}
